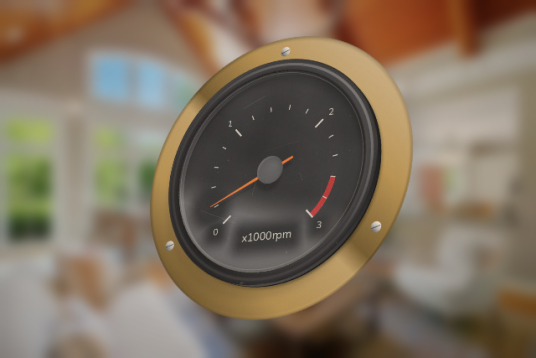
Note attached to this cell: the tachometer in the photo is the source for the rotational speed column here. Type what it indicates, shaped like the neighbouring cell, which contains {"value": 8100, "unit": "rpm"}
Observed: {"value": 200, "unit": "rpm"}
